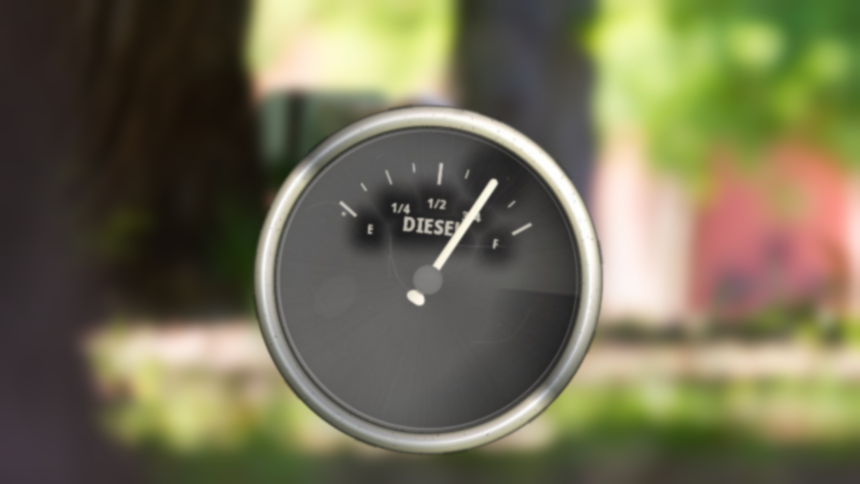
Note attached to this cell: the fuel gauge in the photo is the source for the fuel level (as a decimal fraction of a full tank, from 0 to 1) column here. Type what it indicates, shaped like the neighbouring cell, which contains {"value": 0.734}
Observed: {"value": 0.75}
